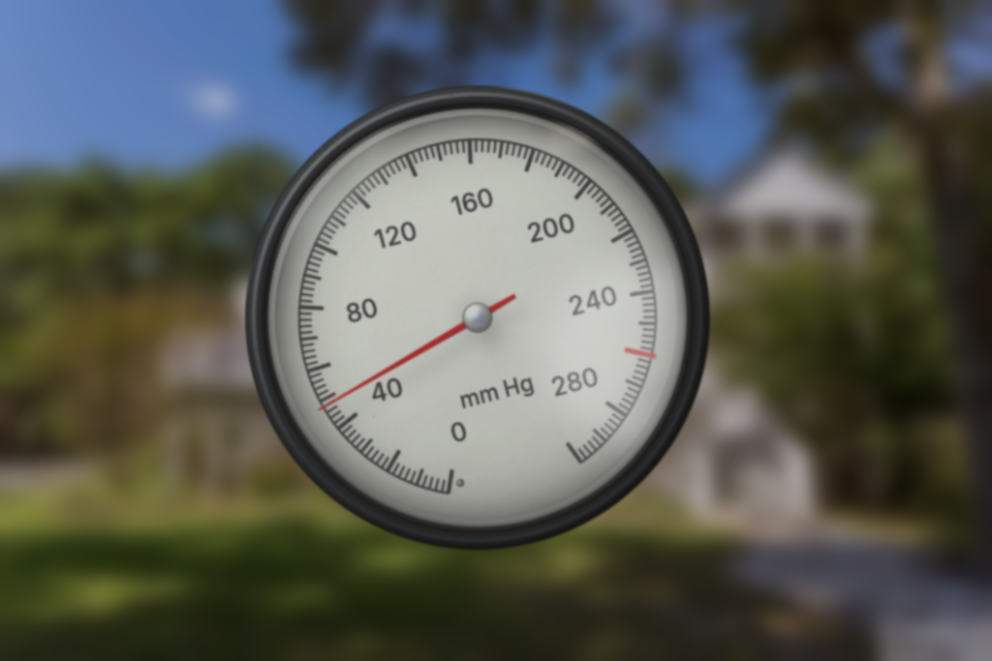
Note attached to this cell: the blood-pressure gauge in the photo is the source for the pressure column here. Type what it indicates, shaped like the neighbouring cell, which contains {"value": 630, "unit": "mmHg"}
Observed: {"value": 48, "unit": "mmHg"}
